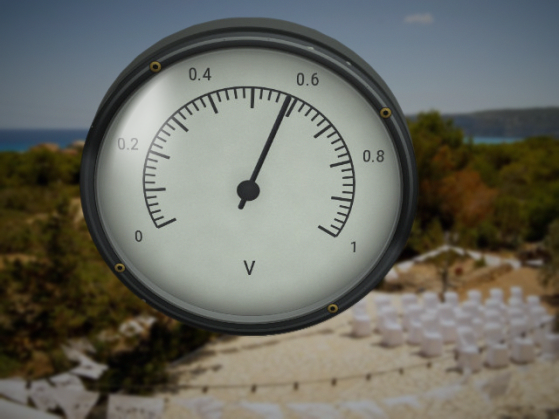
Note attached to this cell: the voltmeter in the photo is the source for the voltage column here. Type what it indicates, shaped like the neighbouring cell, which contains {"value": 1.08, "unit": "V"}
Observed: {"value": 0.58, "unit": "V"}
